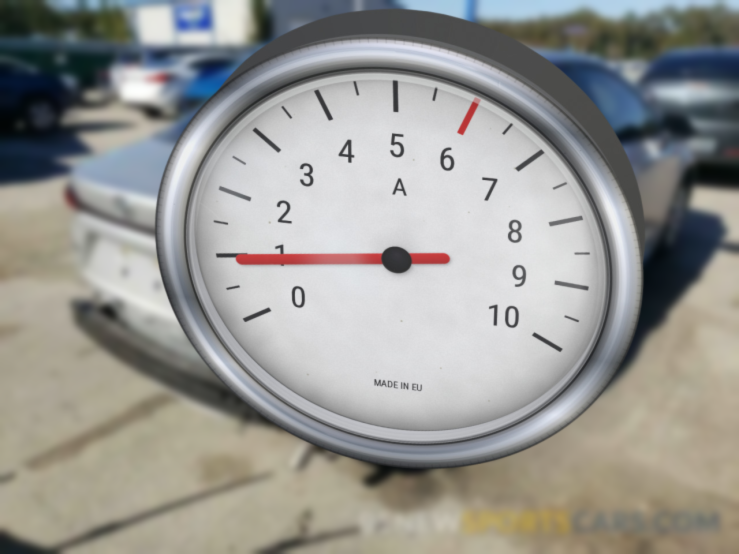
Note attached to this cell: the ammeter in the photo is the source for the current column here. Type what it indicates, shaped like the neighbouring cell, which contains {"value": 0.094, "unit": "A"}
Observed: {"value": 1, "unit": "A"}
